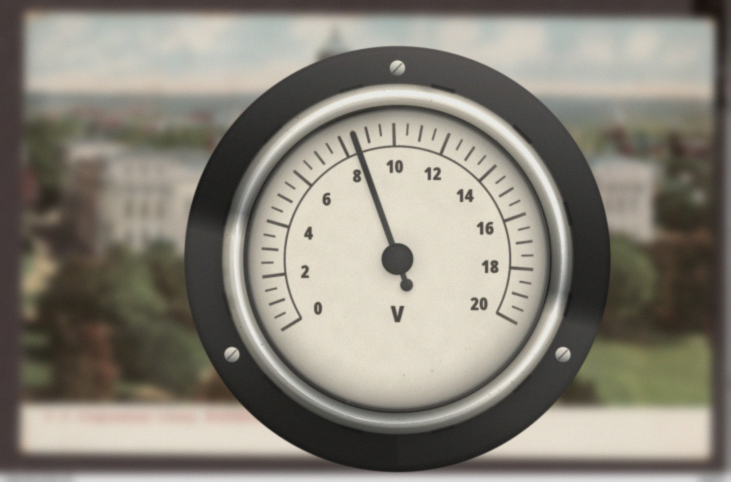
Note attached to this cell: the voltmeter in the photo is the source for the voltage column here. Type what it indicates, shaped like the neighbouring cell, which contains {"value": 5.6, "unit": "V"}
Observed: {"value": 8.5, "unit": "V"}
